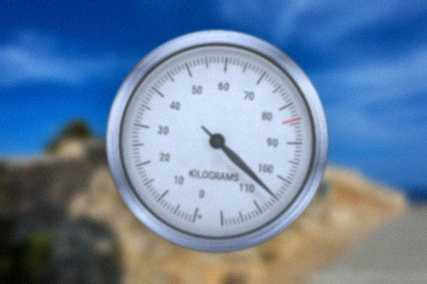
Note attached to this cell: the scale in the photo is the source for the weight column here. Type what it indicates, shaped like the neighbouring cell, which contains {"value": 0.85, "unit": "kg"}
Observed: {"value": 105, "unit": "kg"}
